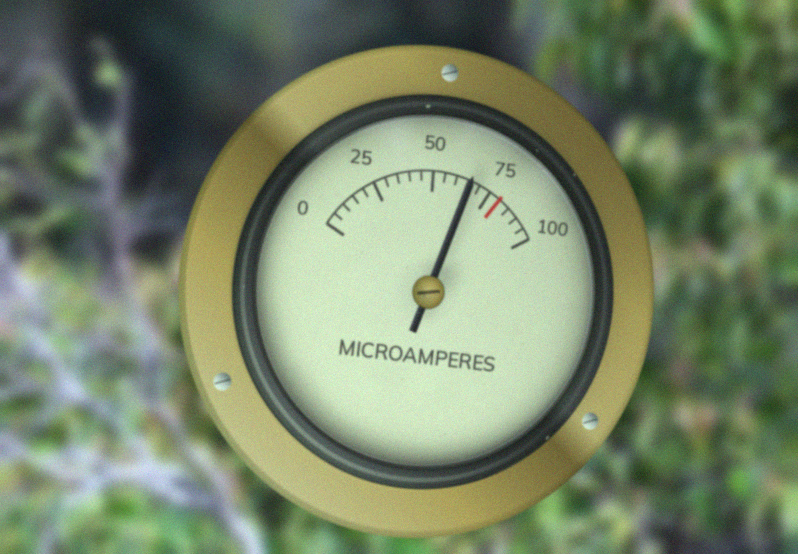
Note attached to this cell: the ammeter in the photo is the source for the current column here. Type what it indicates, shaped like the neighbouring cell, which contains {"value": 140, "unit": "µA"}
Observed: {"value": 65, "unit": "µA"}
